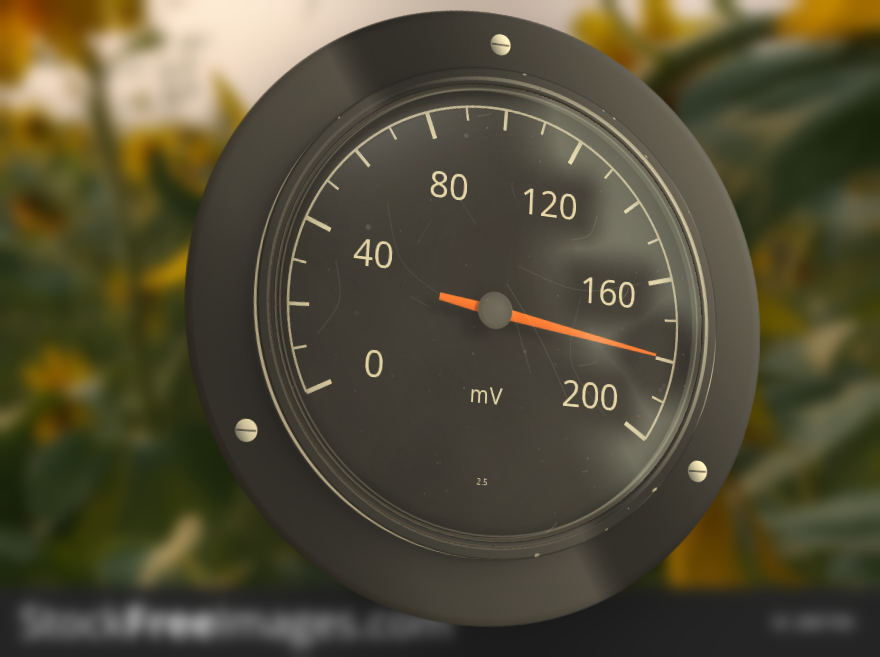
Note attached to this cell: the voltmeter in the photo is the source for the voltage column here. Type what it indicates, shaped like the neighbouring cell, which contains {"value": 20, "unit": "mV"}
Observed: {"value": 180, "unit": "mV"}
